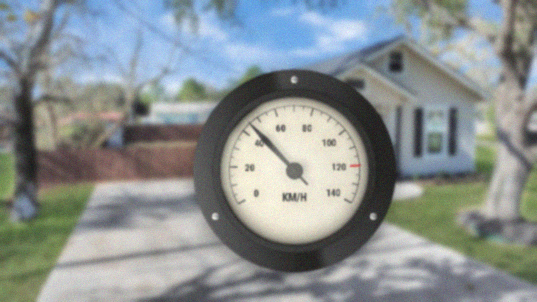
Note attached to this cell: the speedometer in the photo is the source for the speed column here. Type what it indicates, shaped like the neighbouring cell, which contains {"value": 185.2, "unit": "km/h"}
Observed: {"value": 45, "unit": "km/h"}
